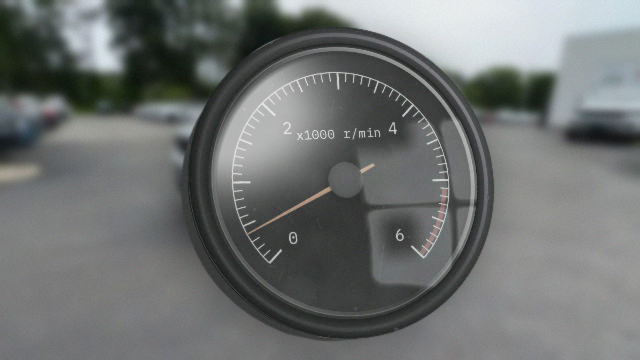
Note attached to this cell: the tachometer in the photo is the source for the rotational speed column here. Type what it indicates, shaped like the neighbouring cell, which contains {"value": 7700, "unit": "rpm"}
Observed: {"value": 400, "unit": "rpm"}
